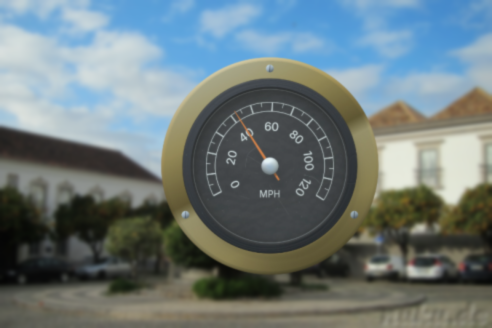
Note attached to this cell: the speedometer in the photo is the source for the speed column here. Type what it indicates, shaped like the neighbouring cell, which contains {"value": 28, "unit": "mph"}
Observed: {"value": 42.5, "unit": "mph"}
